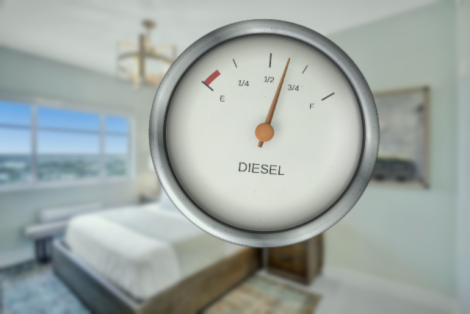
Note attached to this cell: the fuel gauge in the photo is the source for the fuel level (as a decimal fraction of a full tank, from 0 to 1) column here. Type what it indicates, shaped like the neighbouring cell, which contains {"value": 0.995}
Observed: {"value": 0.625}
